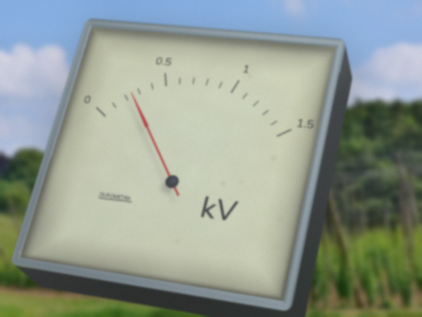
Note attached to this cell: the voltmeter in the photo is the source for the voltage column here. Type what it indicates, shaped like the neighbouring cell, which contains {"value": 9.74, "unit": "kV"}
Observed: {"value": 0.25, "unit": "kV"}
